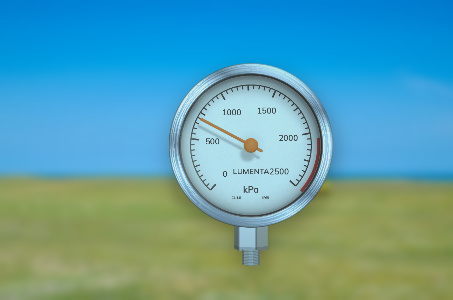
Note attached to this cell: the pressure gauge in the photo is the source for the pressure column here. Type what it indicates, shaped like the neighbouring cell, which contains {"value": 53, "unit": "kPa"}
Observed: {"value": 700, "unit": "kPa"}
